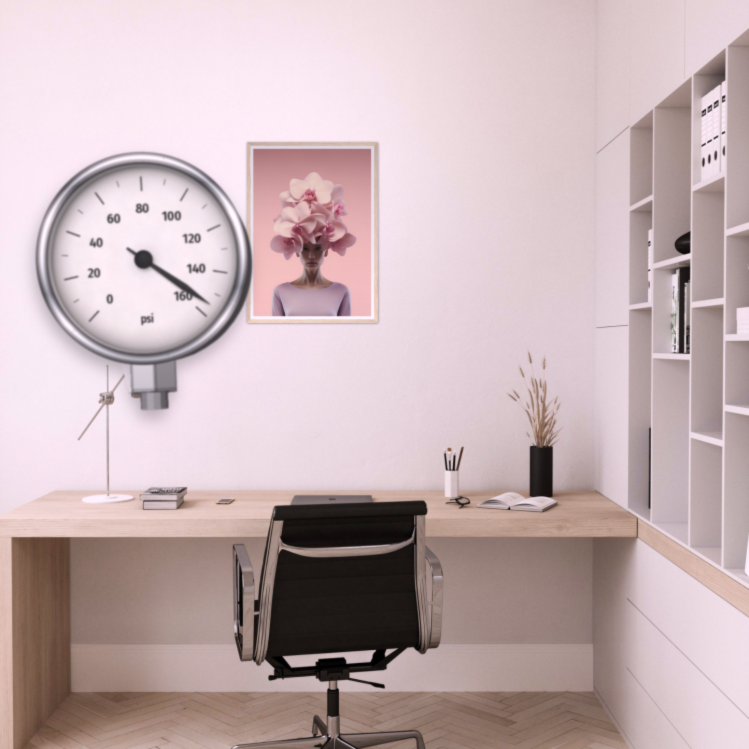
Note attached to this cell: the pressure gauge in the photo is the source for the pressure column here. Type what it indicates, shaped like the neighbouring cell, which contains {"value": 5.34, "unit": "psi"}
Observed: {"value": 155, "unit": "psi"}
